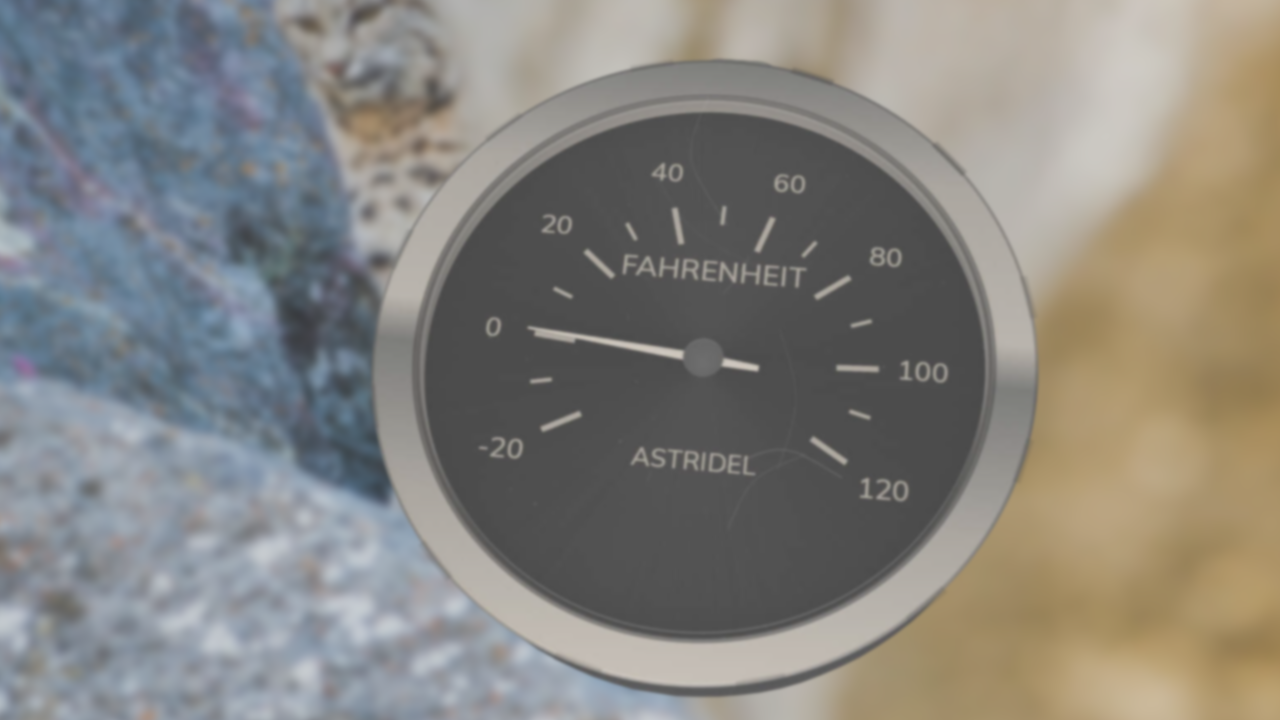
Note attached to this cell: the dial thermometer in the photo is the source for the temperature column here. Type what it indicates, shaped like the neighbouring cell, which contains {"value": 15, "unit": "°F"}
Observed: {"value": 0, "unit": "°F"}
